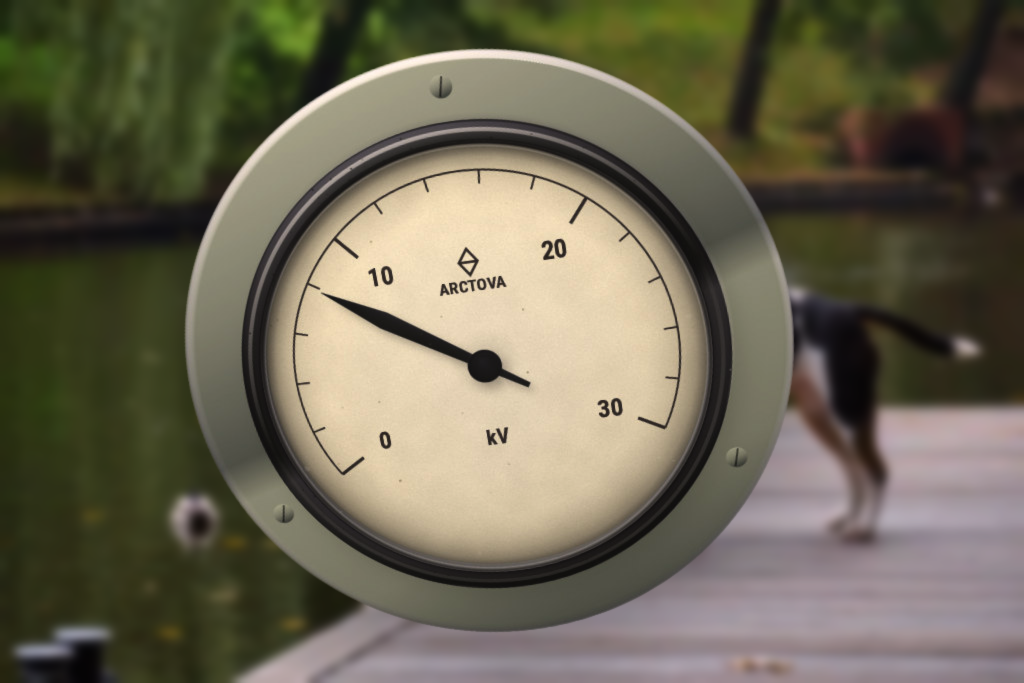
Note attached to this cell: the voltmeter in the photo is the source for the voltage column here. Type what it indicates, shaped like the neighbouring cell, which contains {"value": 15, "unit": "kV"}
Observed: {"value": 8, "unit": "kV"}
